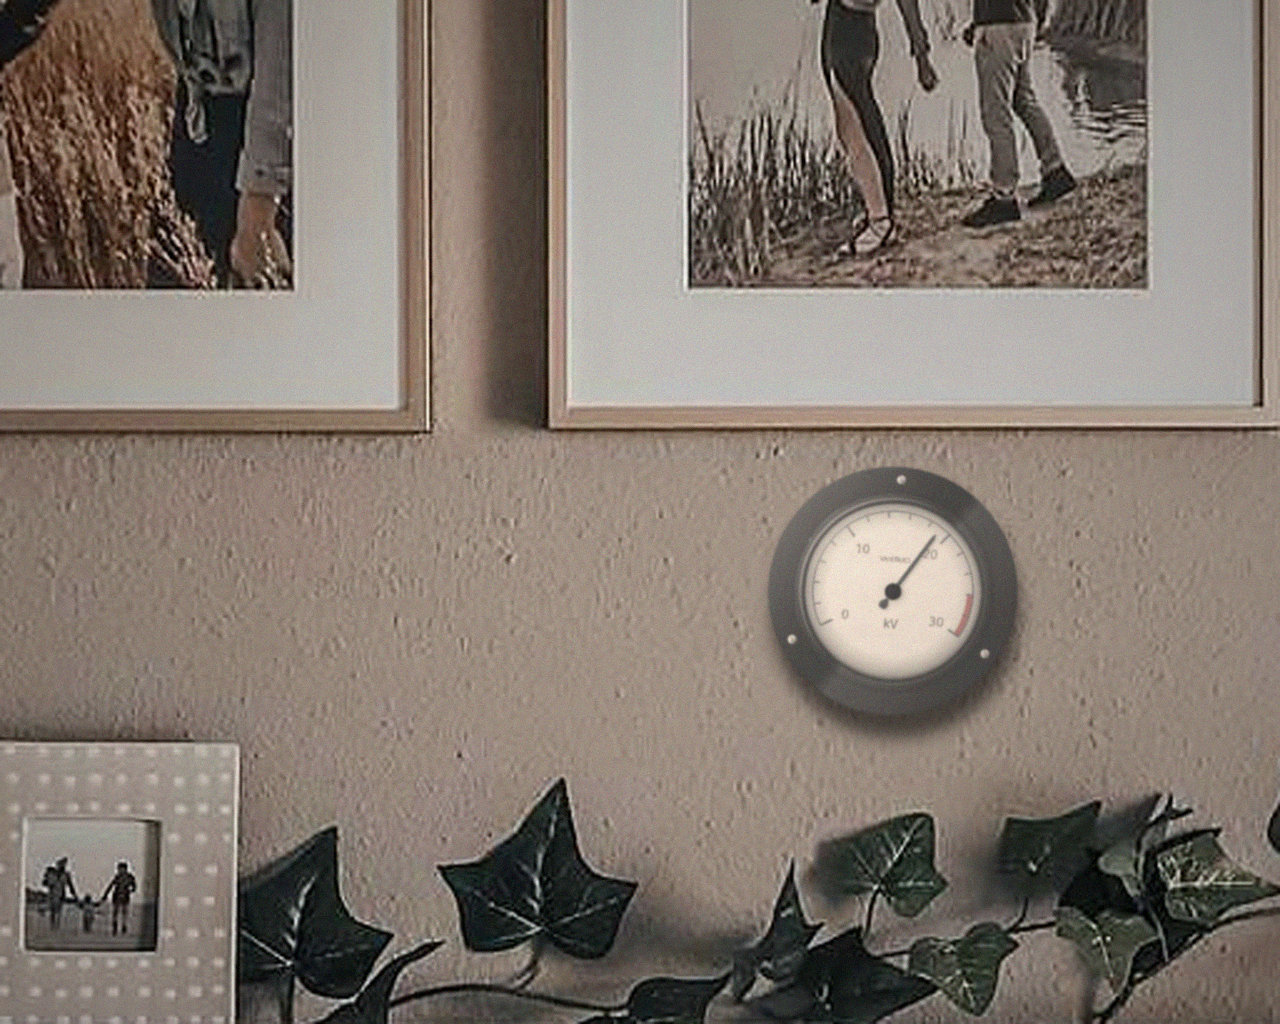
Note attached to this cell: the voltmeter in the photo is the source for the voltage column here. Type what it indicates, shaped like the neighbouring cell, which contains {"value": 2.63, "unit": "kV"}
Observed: {"value": 19, "unit": "kV"}
